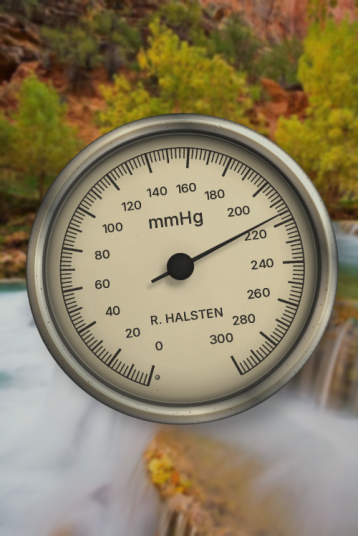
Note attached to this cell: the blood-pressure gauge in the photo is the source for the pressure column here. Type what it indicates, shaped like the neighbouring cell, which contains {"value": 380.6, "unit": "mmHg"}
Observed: {"value": 216, "unit": "mmHg"}
